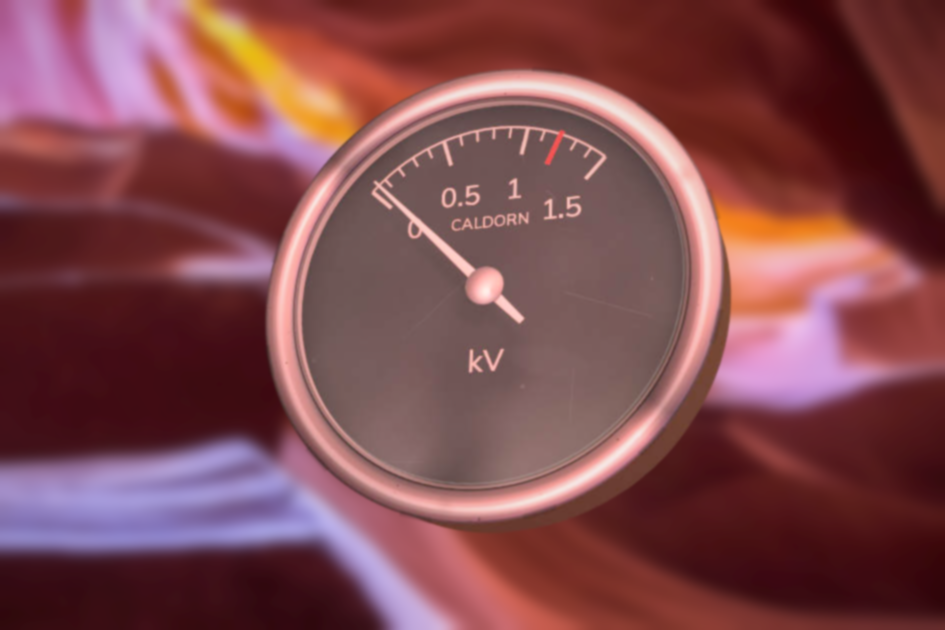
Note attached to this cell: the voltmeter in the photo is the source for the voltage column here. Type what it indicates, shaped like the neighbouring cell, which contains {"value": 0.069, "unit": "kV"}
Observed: {"value": 0.05, "unit": "kV"}
